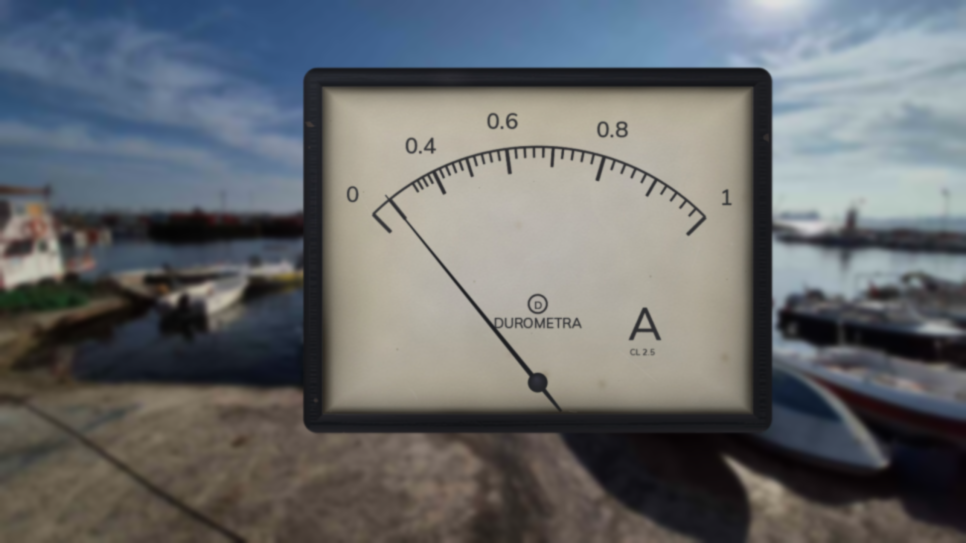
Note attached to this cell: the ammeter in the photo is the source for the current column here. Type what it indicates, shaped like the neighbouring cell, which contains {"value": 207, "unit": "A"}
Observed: {"value": 0.2, "unit": "A"}
